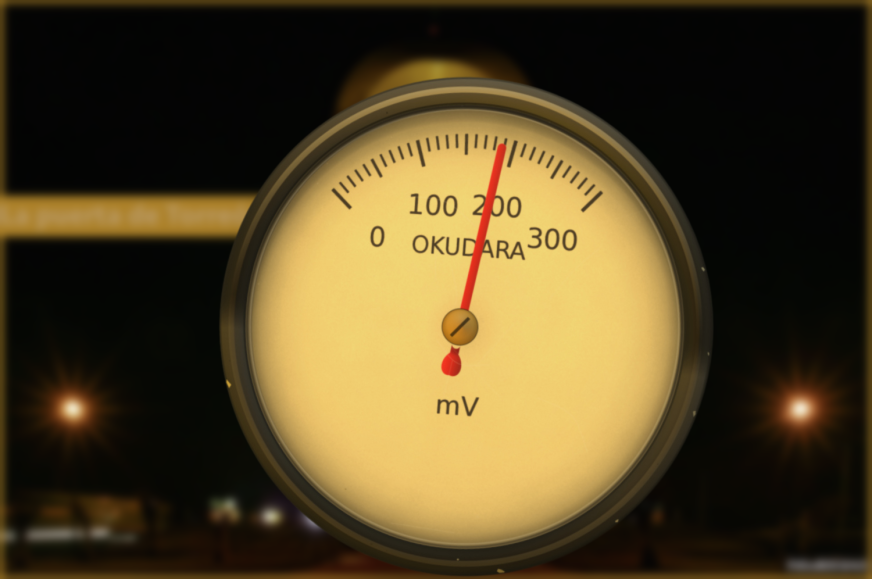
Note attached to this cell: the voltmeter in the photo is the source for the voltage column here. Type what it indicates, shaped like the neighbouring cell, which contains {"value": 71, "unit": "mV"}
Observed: {"value": 190, "unit": "mV"}
